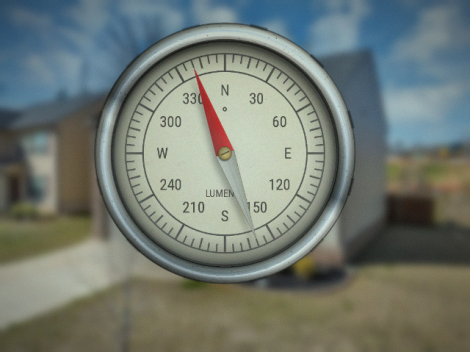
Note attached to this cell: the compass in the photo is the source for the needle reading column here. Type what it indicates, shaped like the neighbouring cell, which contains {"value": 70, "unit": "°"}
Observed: {"value": 340, "unit": "°"}
